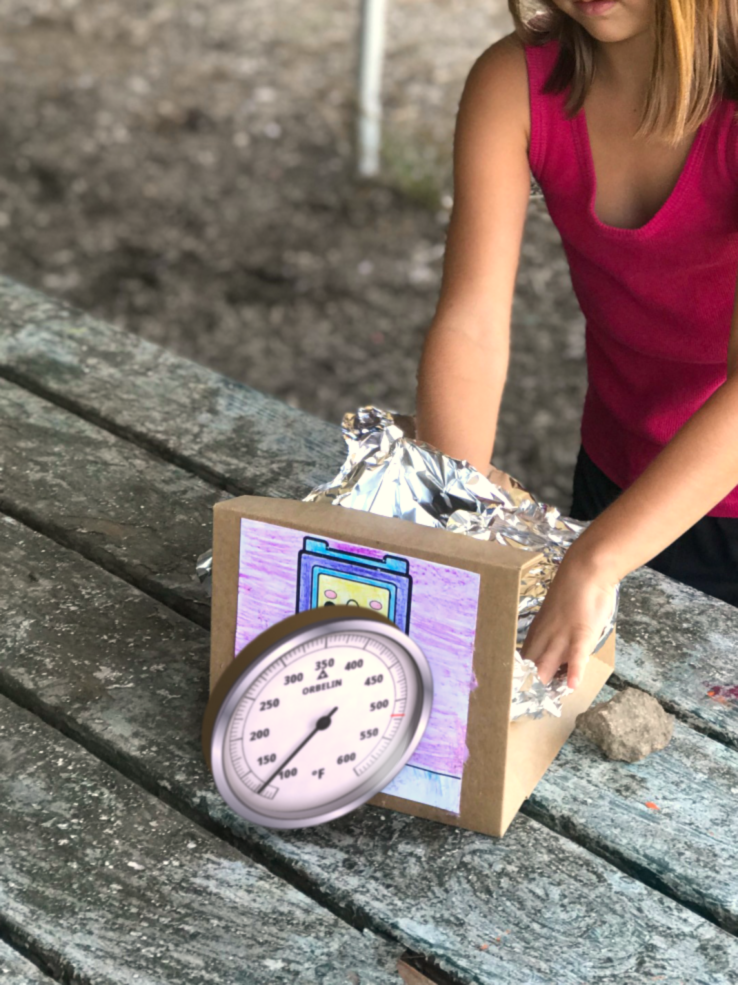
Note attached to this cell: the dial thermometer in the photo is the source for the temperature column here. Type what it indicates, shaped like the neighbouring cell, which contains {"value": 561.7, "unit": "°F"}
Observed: {"value": 125, "unit": "°F"}
